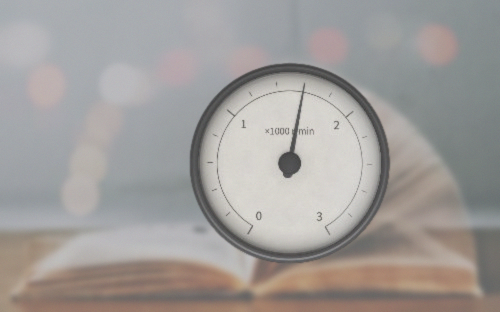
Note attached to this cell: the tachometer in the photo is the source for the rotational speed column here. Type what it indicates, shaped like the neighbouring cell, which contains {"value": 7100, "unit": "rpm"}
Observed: {"value": 1600, "unit": "rpm"}
